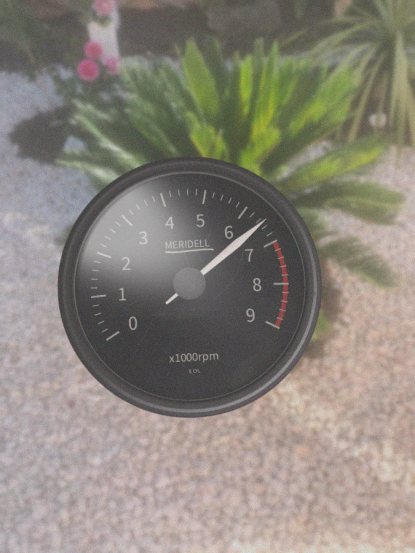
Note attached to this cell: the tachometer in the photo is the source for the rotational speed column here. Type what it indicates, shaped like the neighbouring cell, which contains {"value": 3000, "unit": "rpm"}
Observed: {"value": 6500, "unit": "rpm"}
